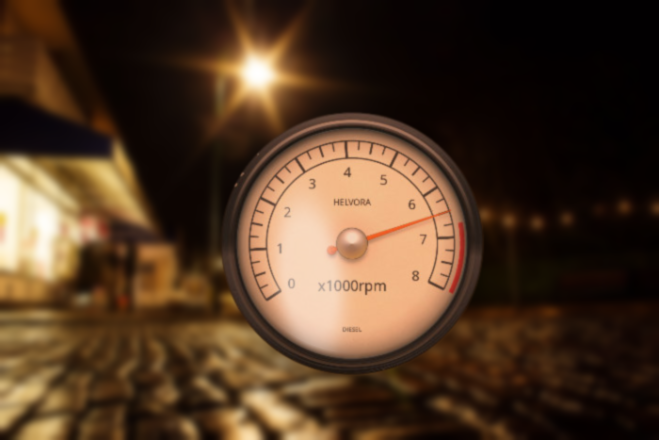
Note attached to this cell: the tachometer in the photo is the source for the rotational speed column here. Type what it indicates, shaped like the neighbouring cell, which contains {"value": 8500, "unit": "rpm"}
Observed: {"value": 6500, "unit": "rpm"}
